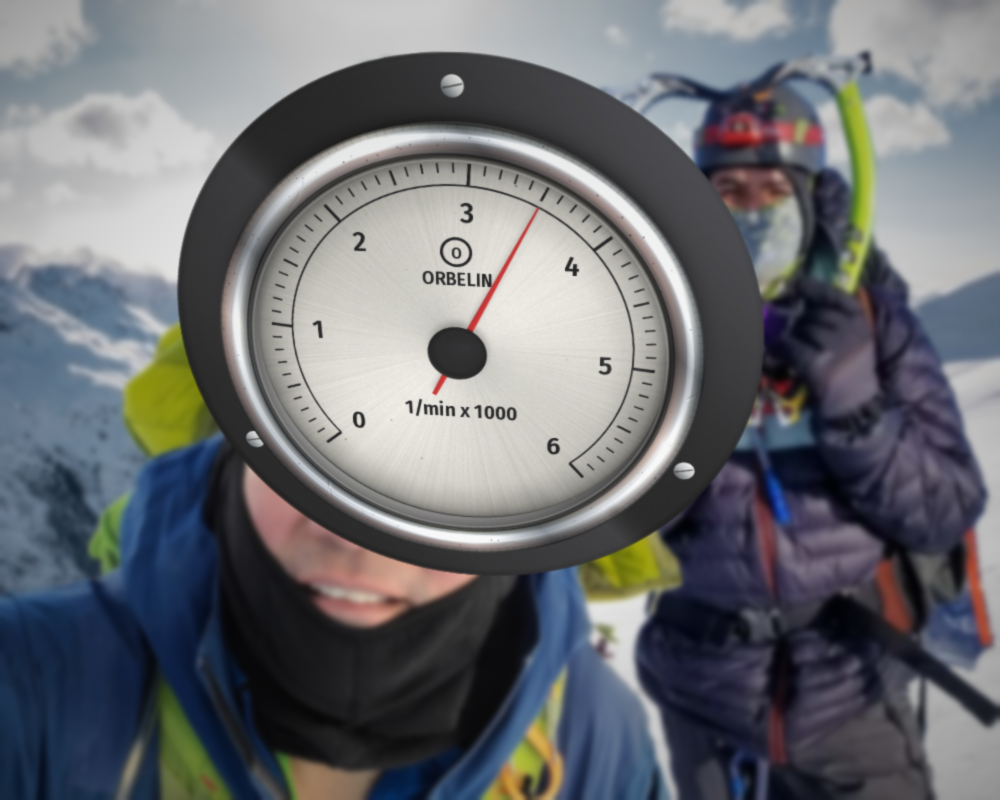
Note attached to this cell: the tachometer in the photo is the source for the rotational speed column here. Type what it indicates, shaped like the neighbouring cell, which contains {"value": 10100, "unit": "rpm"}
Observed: {"value": 3500, "unit": "rpm"}
